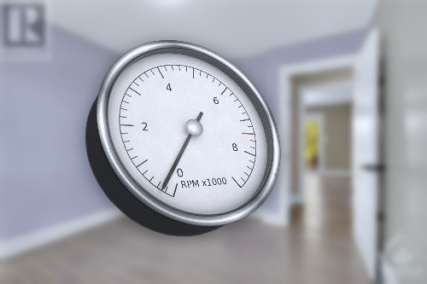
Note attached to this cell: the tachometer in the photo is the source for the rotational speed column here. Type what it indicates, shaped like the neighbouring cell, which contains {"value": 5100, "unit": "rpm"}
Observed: {"value": 300, "unit": "rpm"}
